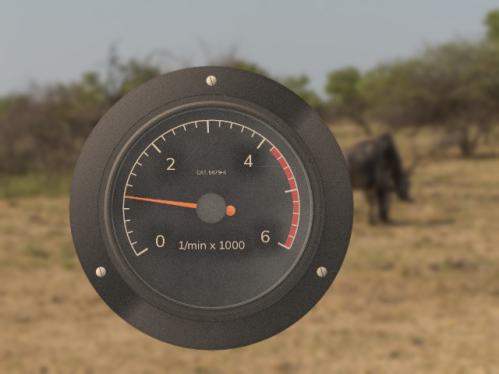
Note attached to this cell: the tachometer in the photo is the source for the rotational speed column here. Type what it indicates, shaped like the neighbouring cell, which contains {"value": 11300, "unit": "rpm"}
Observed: {"value": 1000, "unit": "rpm"}
